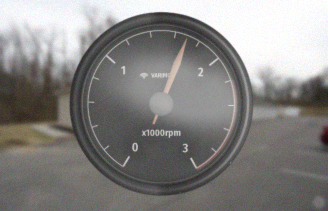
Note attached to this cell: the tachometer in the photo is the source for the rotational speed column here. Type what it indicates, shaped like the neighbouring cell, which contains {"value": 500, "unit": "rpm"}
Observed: {"value": 1700, "unit": "rpm"}
